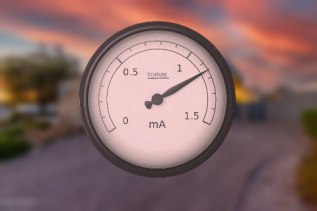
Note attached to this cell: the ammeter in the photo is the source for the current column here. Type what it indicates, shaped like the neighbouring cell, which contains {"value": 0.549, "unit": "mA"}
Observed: {"value": 1.15, "unit": "mA"}
